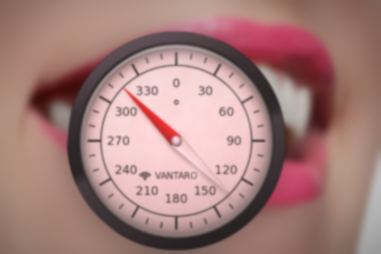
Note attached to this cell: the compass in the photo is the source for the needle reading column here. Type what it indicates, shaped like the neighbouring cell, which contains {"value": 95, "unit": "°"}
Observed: {"value": 315, "unit": "°"}
